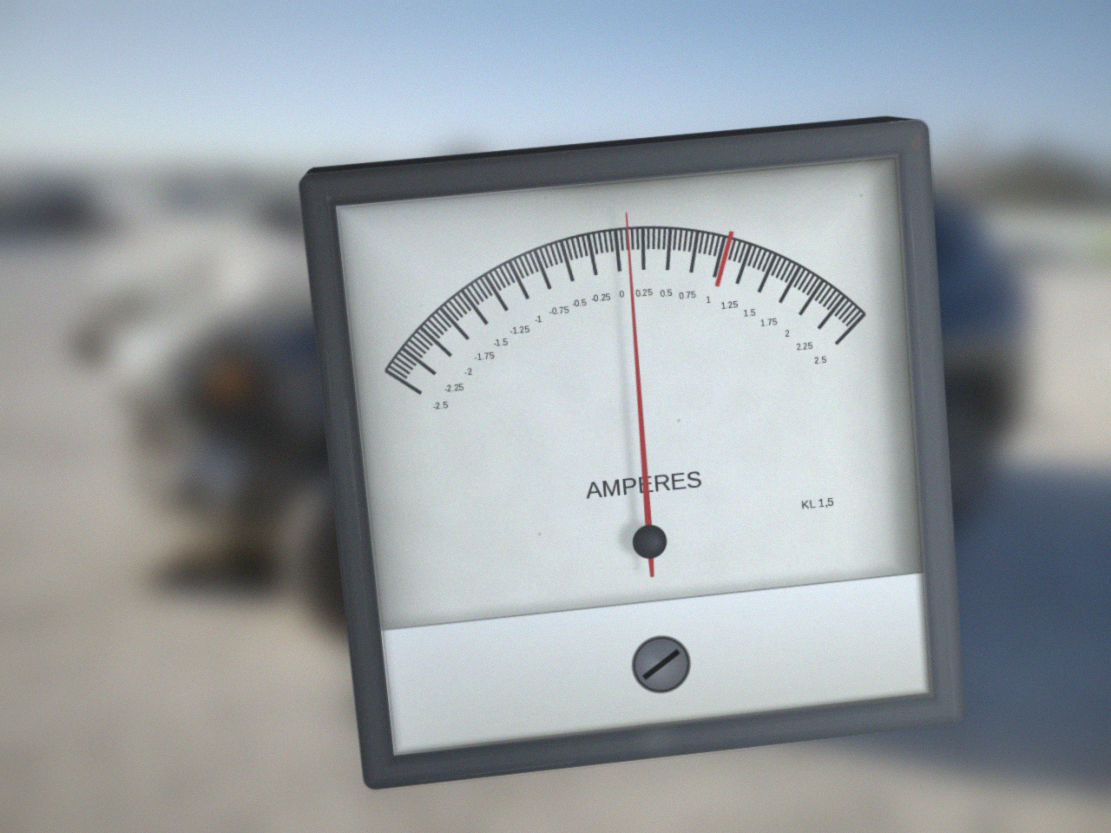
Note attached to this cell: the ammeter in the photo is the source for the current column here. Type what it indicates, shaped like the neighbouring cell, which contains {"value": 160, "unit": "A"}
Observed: {"value": 0.1, "unit": "A"}
